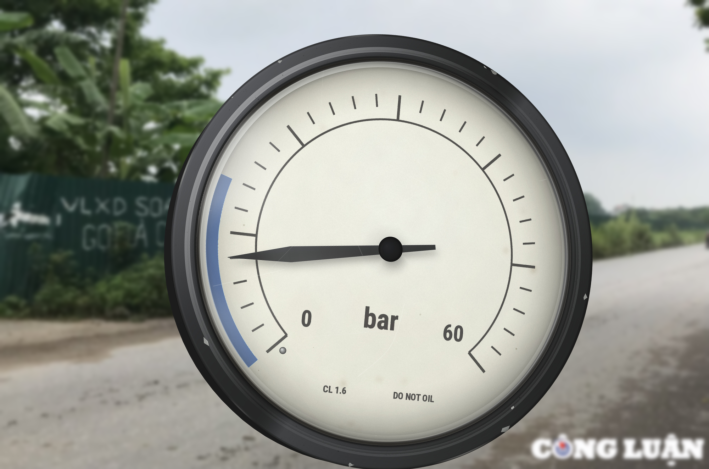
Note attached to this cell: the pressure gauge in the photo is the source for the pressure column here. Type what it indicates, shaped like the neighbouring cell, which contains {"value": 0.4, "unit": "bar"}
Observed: {"value": 8, "unit": "bar"}
